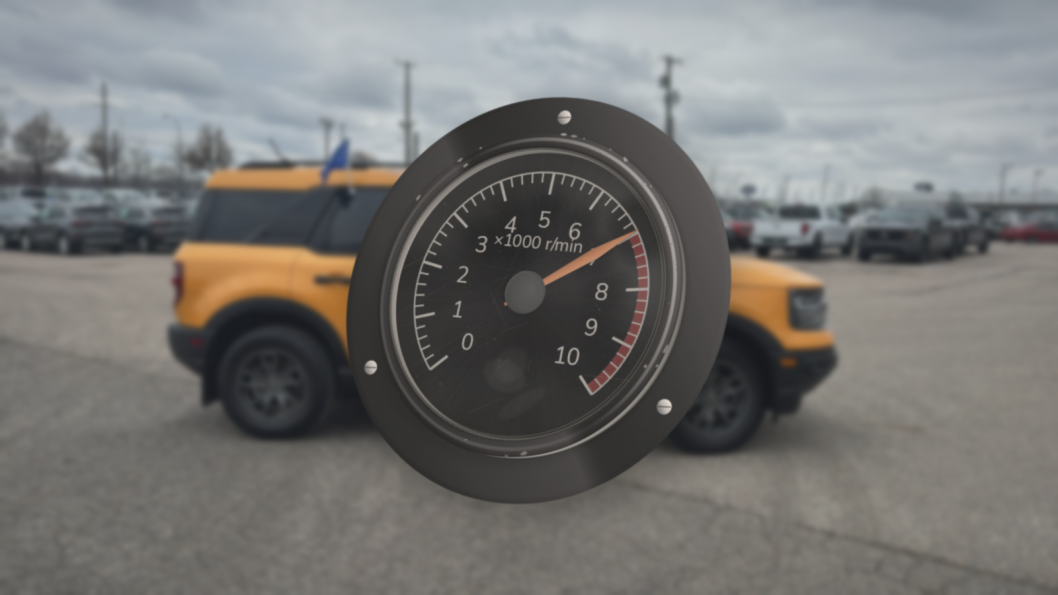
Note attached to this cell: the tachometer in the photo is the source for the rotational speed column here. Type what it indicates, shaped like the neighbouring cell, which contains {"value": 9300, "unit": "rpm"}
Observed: {"value": 7000, "unit": "rpm"}
